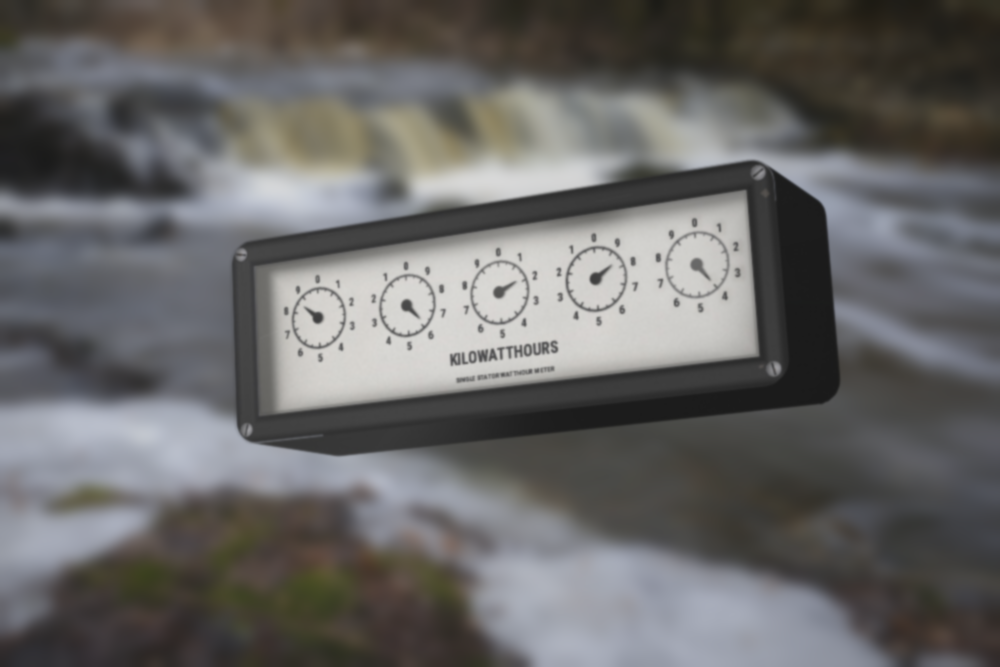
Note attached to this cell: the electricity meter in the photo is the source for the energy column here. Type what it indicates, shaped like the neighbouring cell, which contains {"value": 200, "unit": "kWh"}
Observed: {"value": 86184, "unit": "kWh"}
